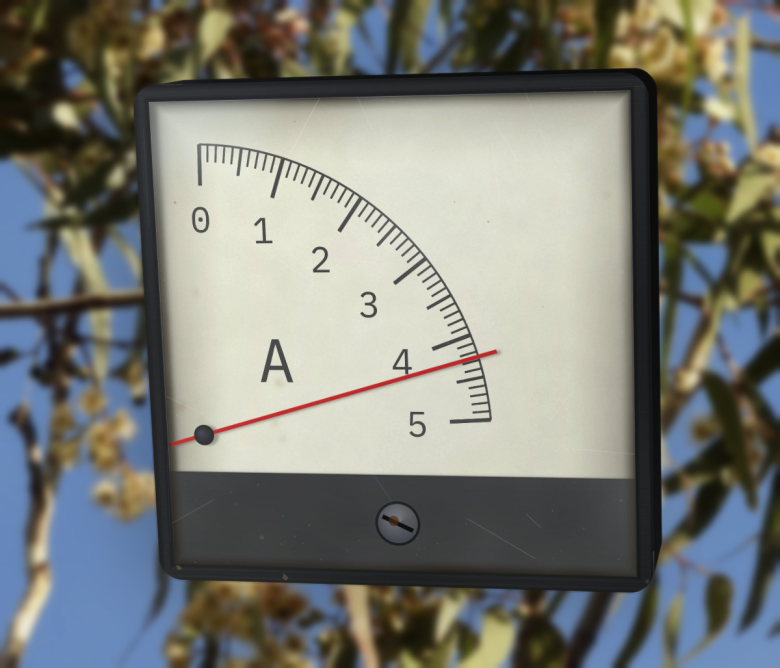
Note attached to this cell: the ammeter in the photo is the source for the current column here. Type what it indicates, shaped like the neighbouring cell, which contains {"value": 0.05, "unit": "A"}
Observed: {"value": 4.25, "unit": "A"}
